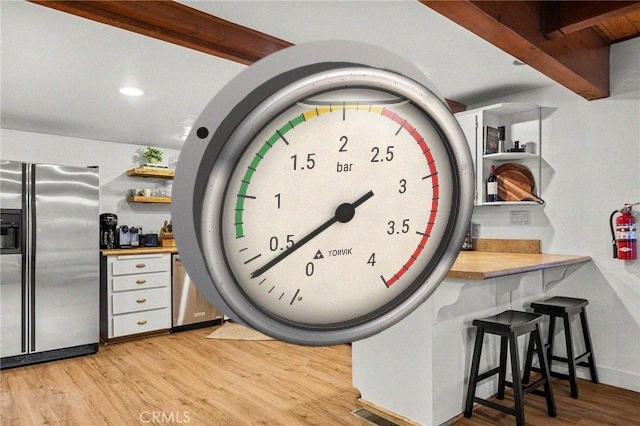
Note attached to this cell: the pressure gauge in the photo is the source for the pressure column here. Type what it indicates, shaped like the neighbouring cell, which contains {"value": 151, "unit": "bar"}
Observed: {"value": 0.4, "unit": "bar"}
